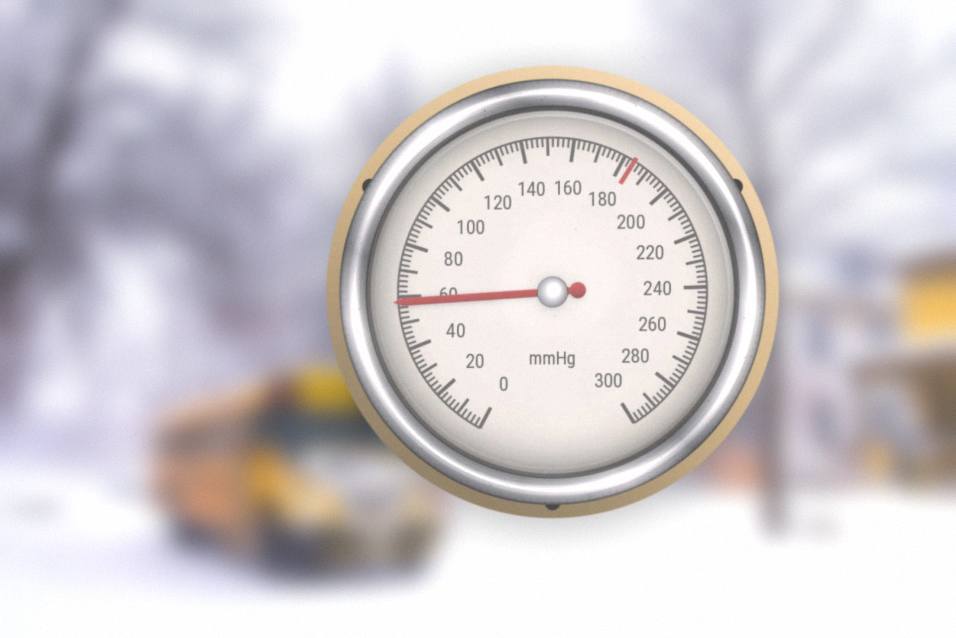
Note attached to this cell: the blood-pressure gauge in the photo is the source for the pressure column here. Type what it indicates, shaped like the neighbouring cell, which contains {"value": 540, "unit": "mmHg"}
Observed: {"value": 58, "unit": "mmHg"}
